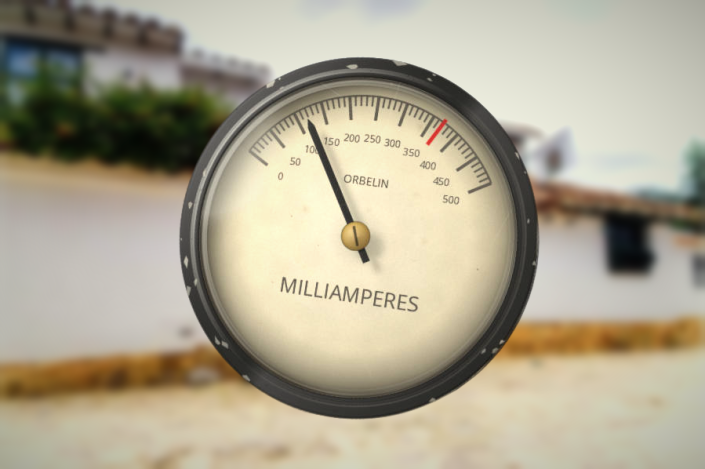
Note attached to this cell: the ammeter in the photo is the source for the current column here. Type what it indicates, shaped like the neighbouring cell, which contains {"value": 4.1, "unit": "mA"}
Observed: {"value": 120, "unit": "mA"}
